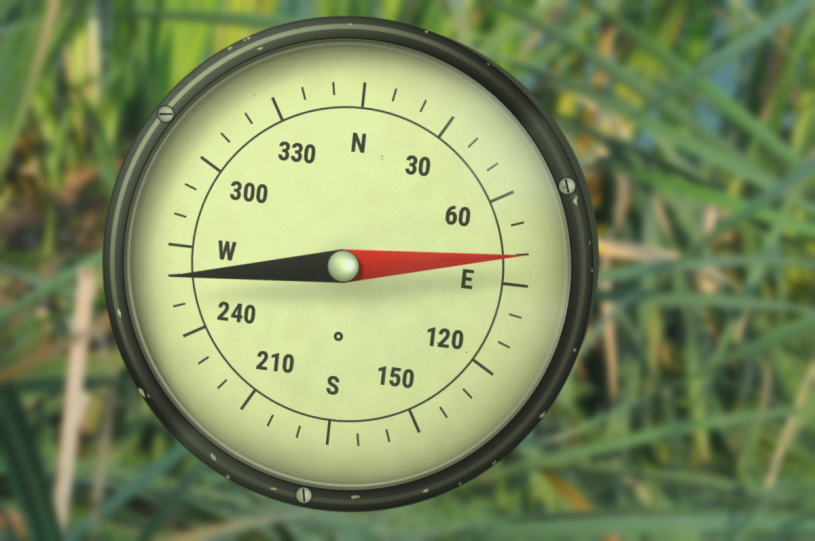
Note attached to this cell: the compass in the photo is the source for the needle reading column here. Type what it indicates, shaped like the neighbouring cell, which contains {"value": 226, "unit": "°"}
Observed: {"value": 80, "unit": "°"}
